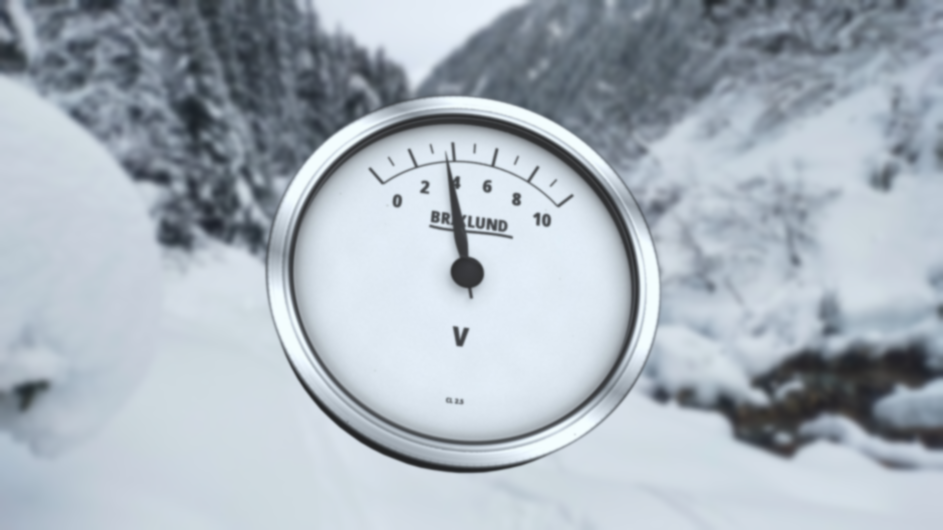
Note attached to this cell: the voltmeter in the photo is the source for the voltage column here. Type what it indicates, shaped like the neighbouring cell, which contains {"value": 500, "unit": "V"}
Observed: {"value": 3.5, "unit": "V"}
